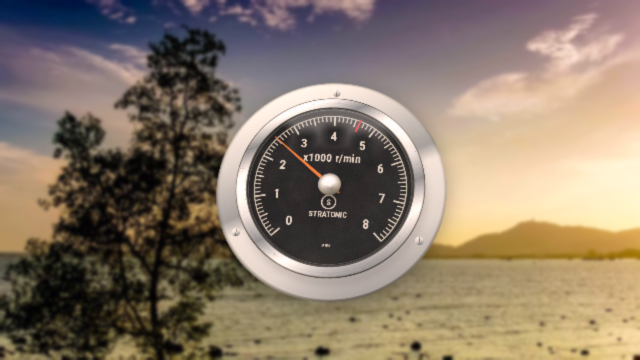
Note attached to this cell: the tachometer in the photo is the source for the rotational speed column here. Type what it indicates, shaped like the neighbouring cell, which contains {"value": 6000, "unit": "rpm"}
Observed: {"value": 2500, "unit": "rpm"}
